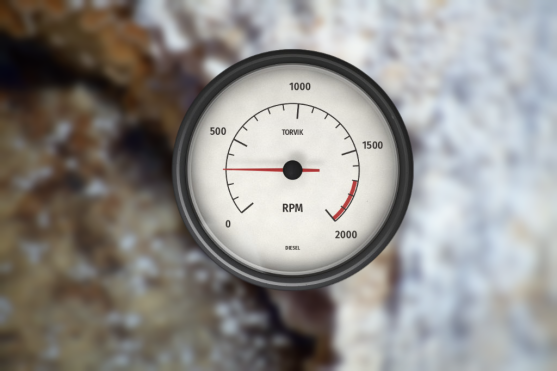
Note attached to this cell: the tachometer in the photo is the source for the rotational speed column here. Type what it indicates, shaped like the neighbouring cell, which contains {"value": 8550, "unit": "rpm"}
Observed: {"value": 300, "unit": "rpm"}
